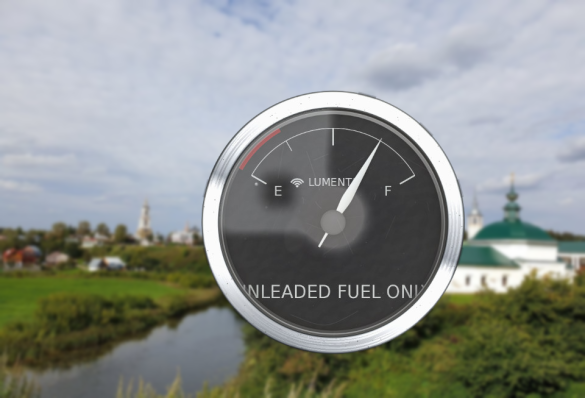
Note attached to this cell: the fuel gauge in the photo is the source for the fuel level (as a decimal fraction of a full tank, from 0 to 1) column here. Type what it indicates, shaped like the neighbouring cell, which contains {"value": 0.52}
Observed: {"value": 0.75}
